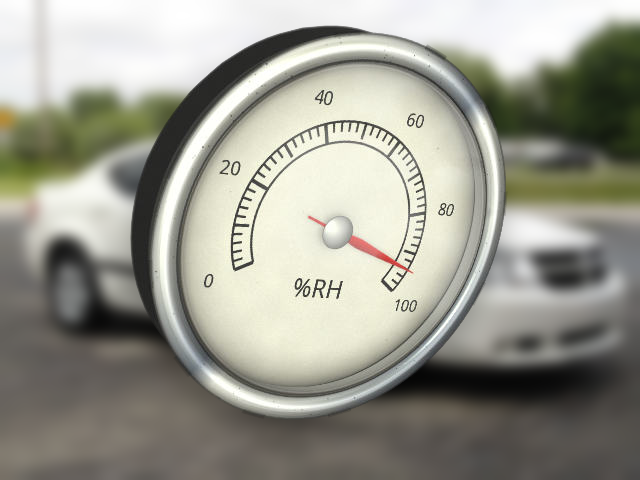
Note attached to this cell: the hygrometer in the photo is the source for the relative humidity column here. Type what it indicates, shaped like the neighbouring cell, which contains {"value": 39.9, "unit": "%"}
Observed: {"value": 94, "unit": "%"}
